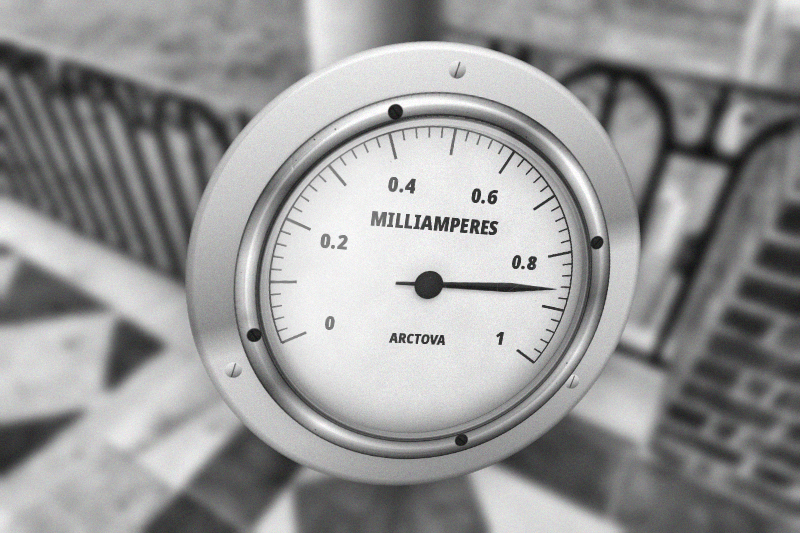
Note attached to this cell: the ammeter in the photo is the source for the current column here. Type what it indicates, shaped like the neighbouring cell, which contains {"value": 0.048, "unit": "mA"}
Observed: {"value": 0.86, "unit": "mA"}
